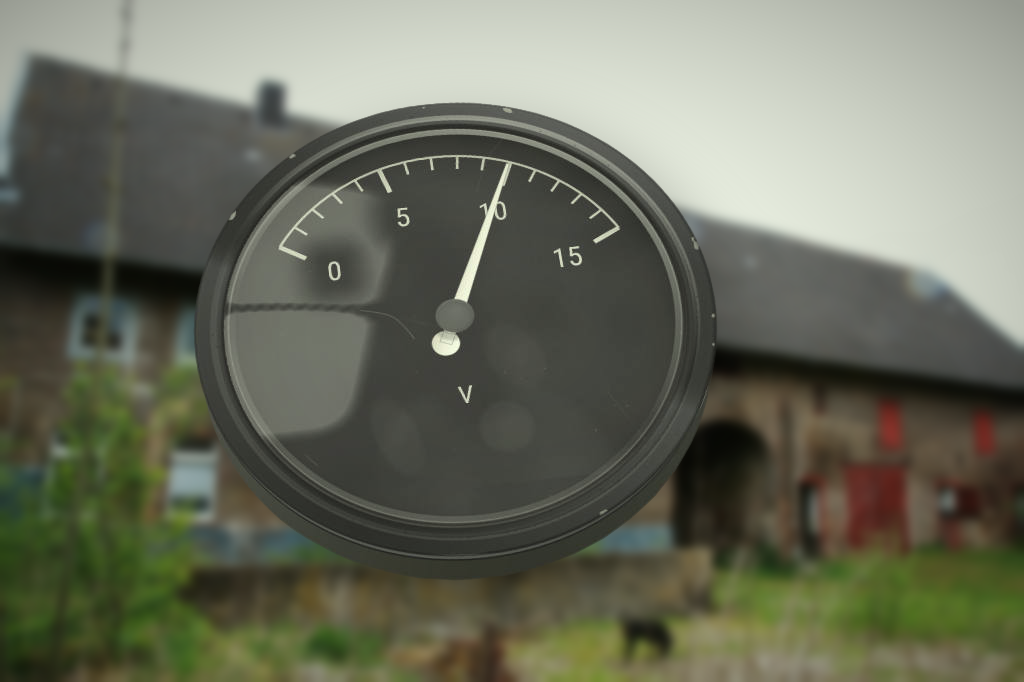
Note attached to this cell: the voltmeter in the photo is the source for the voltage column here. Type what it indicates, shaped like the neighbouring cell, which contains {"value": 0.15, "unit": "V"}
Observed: {"value": 10, "unit": "V"}
